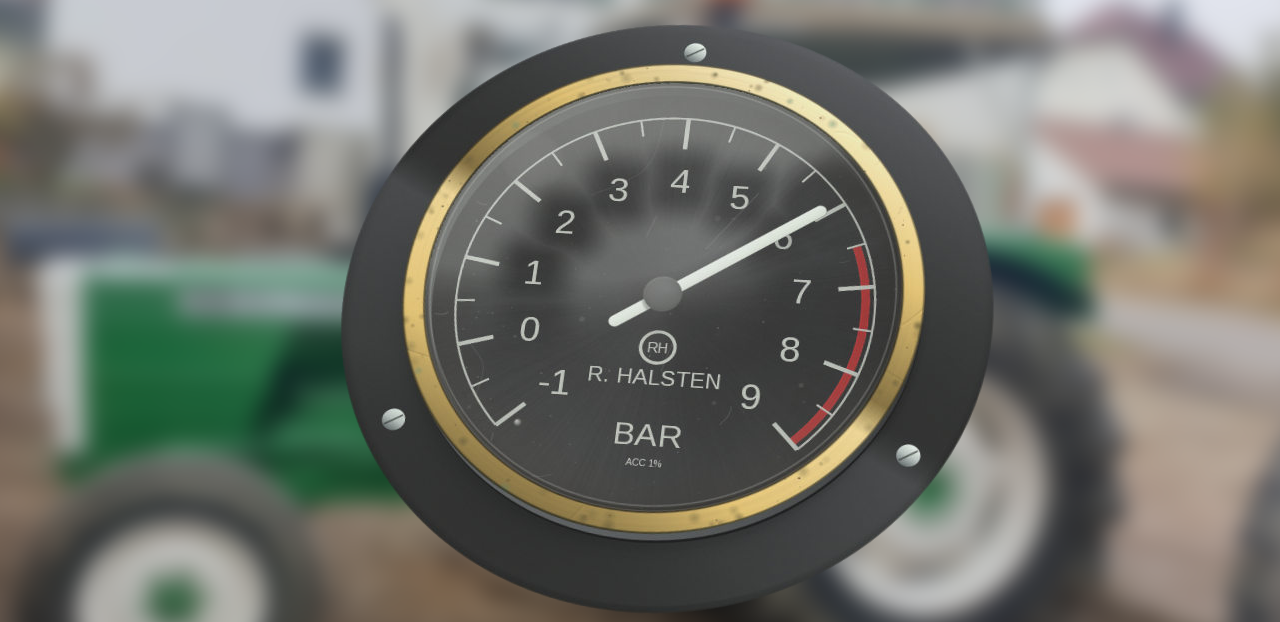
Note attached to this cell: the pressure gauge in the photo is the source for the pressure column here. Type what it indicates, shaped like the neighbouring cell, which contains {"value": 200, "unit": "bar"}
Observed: {"value": 6, "unit": "bar"}
